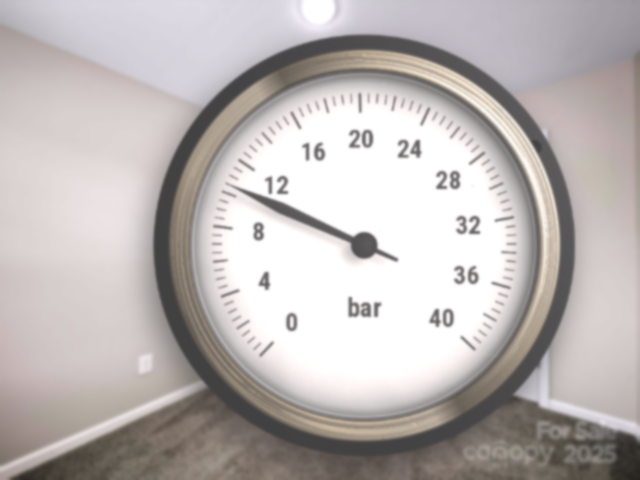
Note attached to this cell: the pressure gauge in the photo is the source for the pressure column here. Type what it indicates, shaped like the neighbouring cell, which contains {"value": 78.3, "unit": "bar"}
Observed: {"value": 10.5, "unit": "bar"}
